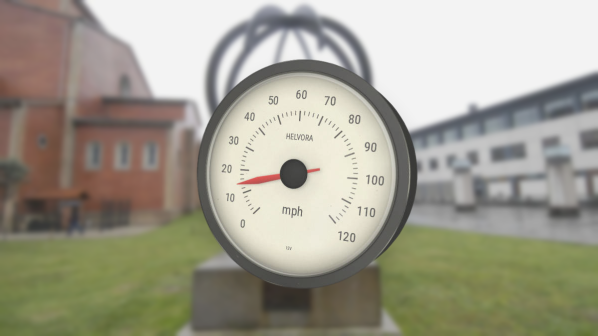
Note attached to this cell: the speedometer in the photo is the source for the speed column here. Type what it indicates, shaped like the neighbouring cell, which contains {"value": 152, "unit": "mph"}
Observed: {"value": 14, "unit": "mph"}
